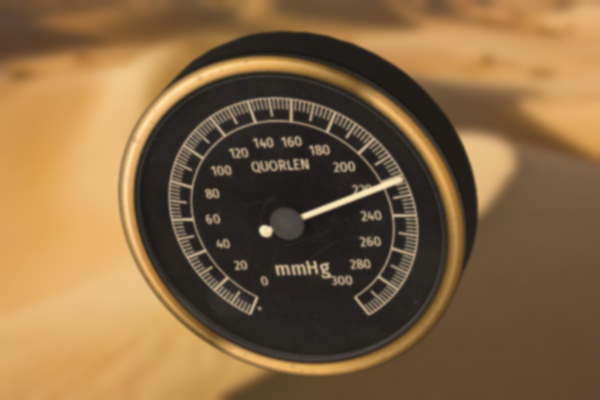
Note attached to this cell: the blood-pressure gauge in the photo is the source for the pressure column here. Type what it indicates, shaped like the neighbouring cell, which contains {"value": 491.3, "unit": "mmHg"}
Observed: {"value": 220, "unit": "mmHg"}
